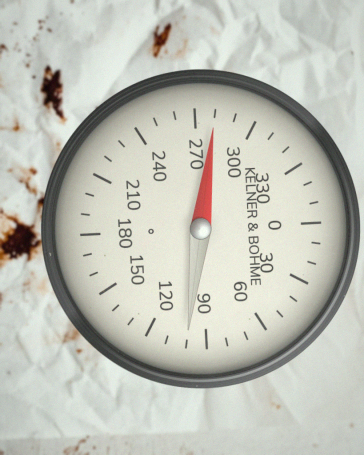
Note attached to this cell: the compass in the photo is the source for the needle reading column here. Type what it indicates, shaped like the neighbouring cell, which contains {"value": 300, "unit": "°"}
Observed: {"value": 280, "unit": "°"}
